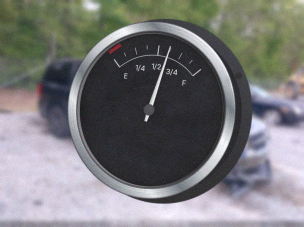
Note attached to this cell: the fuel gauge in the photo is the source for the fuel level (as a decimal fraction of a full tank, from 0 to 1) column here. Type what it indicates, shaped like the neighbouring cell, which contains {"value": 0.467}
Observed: {"value": 0.625}
